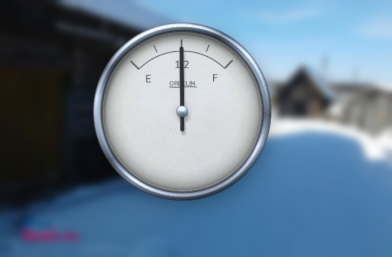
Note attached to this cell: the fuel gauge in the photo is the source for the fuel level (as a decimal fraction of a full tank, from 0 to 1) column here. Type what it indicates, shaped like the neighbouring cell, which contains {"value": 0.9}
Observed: {"value": 0.5}
